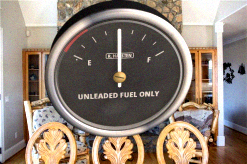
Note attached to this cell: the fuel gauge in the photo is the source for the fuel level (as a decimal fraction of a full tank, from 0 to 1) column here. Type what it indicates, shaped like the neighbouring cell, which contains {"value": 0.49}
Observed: {"value": 0.5}
